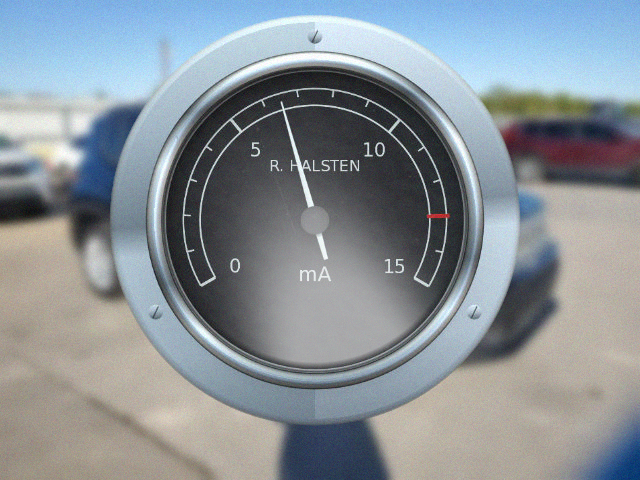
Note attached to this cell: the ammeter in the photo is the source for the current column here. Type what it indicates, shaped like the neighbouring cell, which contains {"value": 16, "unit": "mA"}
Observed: {"value": 6.5, "unit": "mA"}
